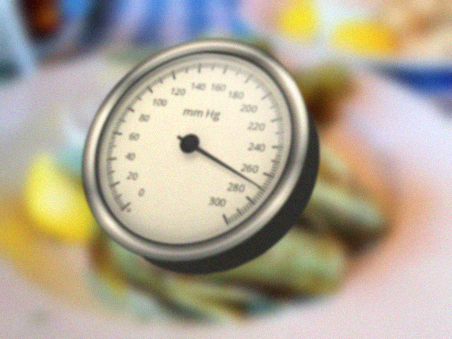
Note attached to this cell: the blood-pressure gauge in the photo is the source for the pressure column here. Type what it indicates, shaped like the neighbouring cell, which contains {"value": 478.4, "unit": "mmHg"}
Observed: {"value": 270, "unit": "mmHg"}
